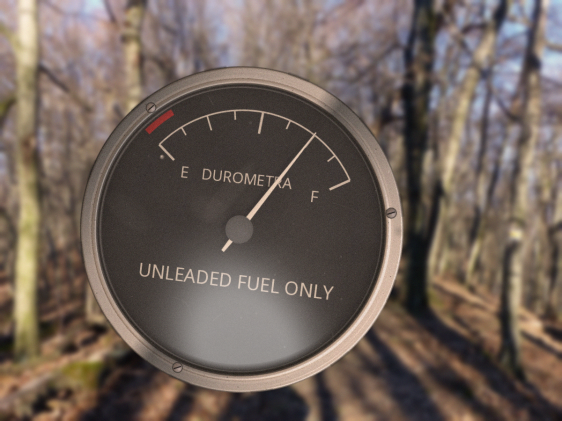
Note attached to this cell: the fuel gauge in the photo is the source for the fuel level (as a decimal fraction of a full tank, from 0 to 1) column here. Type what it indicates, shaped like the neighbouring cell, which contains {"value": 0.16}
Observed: {"value": 0.75}
